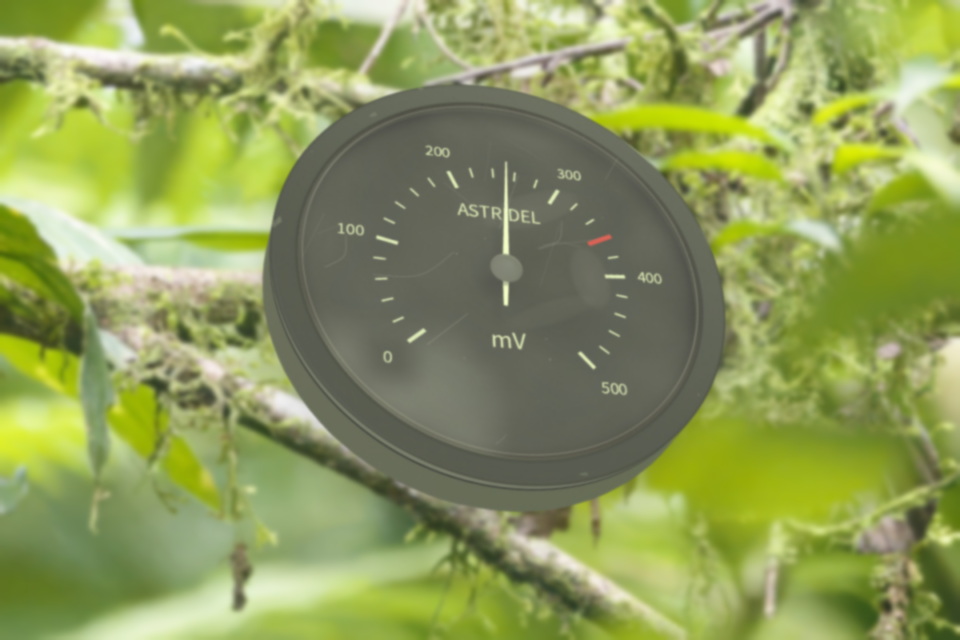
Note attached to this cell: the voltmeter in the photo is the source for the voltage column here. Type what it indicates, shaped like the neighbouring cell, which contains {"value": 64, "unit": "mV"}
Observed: {"value": 250, "unit": "mV"}
